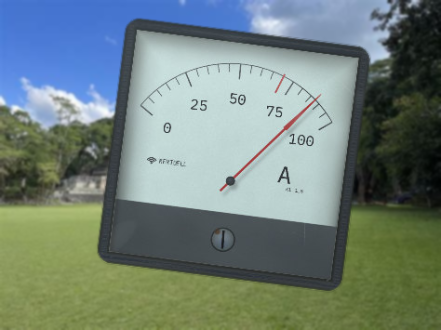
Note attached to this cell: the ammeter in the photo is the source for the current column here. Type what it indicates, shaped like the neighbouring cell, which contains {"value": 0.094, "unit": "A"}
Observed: {"value": 87.5, "unit": "A"}
